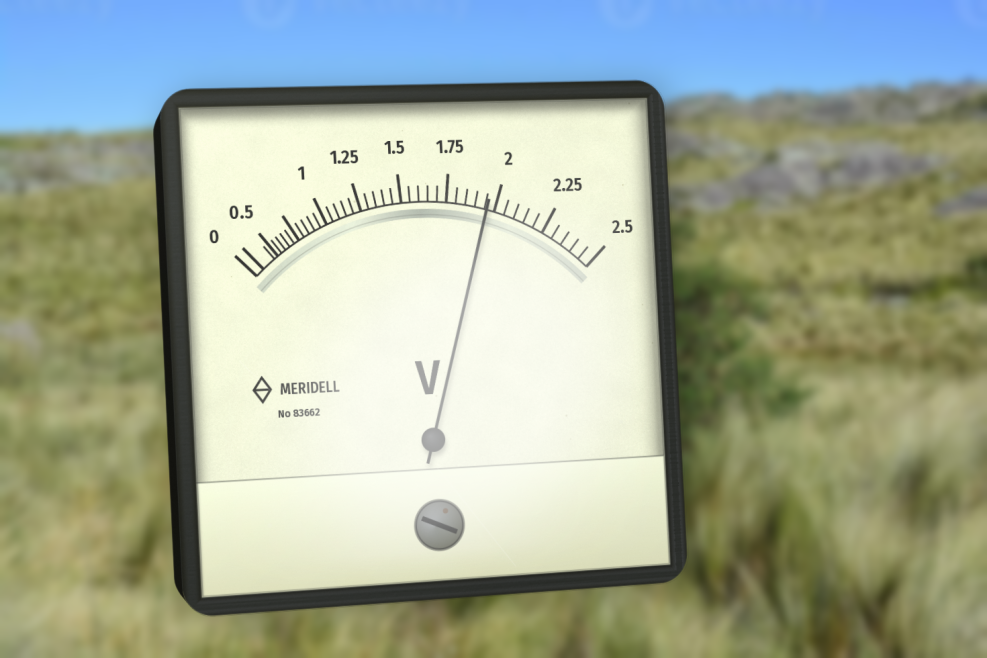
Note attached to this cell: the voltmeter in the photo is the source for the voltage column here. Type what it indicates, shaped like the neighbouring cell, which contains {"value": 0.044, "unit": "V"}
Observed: {"value": 1.95, "unit": "V"}
